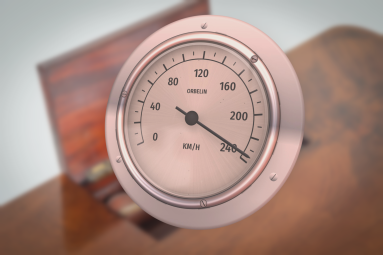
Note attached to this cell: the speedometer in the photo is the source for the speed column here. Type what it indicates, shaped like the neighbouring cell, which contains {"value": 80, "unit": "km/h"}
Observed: {"value": 235, "unit": "km/h"}
